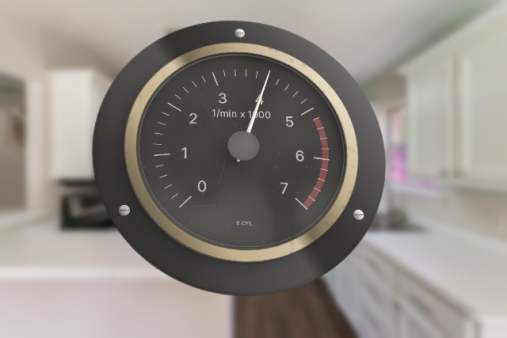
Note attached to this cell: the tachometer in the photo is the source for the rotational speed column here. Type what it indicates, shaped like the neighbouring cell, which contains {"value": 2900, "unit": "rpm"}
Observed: {"value": 4000, "unit": "rpm"}
